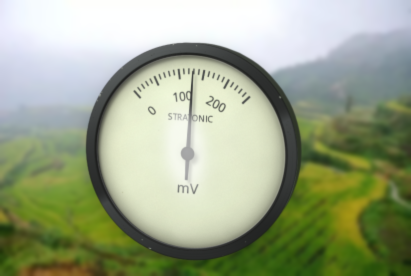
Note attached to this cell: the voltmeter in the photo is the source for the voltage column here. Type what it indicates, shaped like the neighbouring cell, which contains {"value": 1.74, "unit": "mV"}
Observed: {"value": 130, "unit": "mV"}
